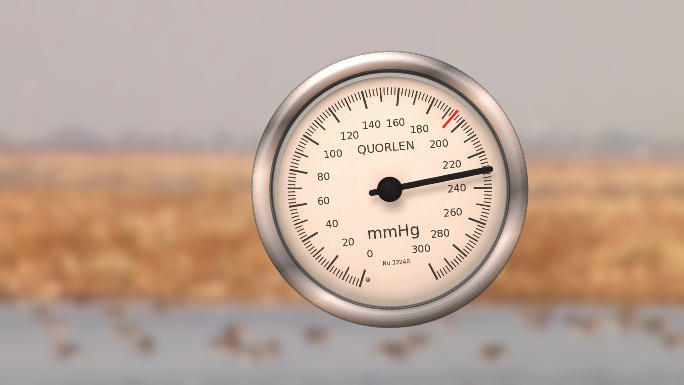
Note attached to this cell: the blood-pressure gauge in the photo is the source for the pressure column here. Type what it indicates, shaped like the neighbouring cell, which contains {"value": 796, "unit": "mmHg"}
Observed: {"value": 230, "unit": "mmHg"}
